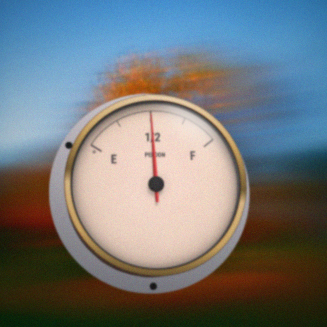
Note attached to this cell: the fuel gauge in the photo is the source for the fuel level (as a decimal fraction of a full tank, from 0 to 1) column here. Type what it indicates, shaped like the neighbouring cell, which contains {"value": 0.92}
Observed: {"value": 0.5}
